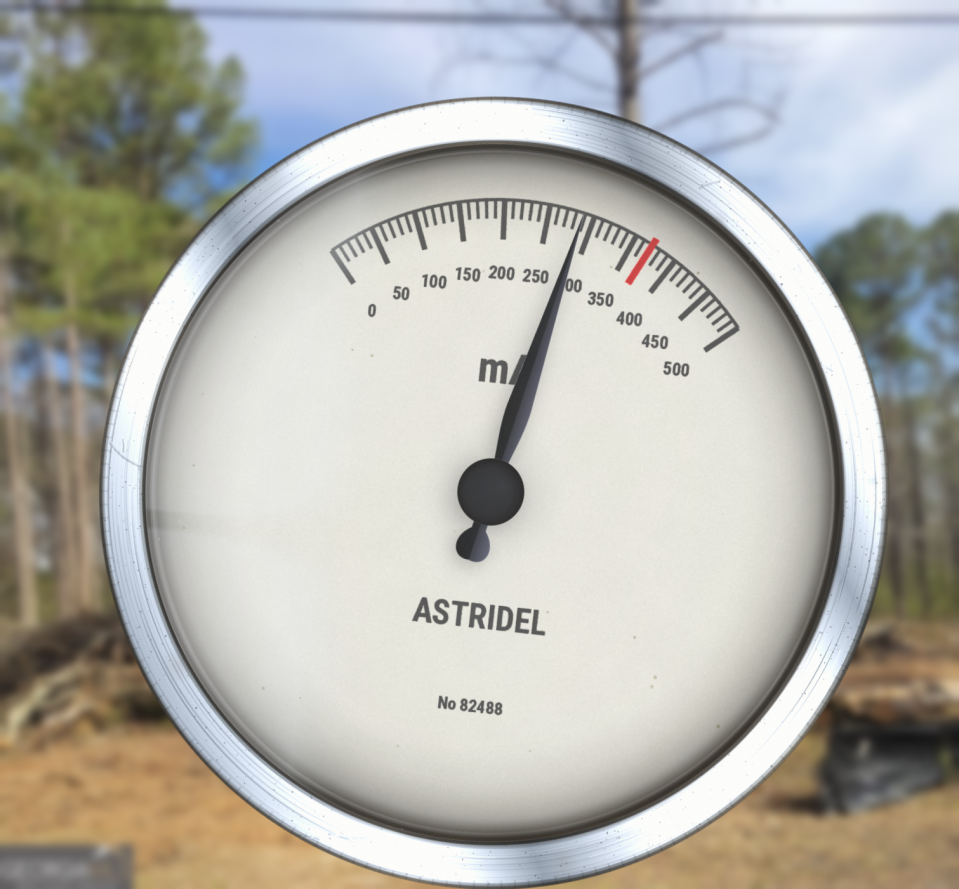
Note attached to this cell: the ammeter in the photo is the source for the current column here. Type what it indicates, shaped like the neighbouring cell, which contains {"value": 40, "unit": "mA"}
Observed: {"value": 290, "unit": "mA"}
